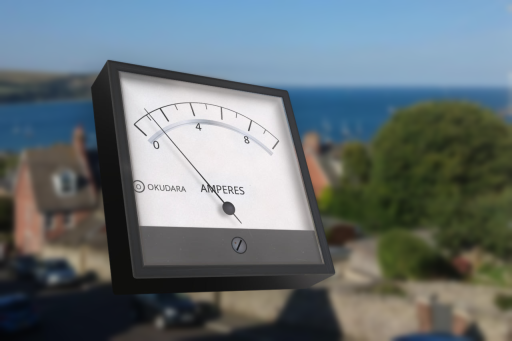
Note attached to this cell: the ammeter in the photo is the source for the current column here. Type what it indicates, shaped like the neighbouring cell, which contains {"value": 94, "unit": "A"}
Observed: {"value": 1, "unit": "A"}
